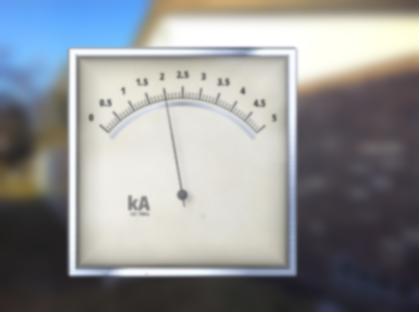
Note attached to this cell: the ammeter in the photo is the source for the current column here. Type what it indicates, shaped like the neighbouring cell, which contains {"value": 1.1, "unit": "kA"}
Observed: {"value": 2, "unit": "kA"}
